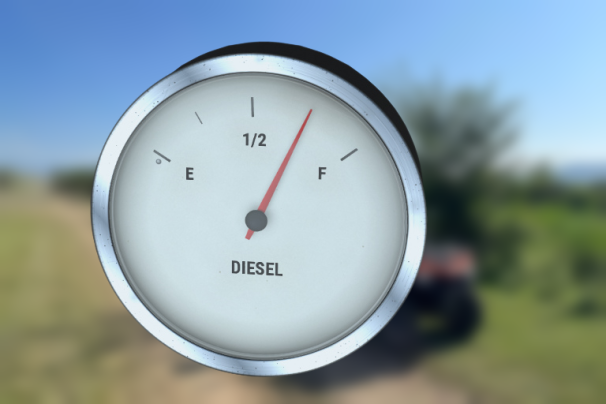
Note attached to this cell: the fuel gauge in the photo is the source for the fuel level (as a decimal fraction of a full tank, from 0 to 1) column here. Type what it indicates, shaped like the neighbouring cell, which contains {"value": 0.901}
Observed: {"value": 0.75}
